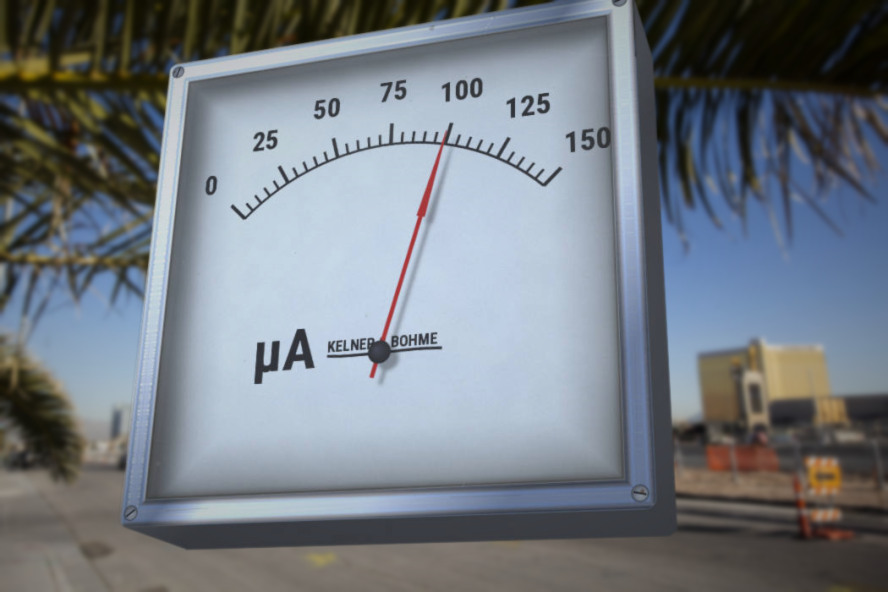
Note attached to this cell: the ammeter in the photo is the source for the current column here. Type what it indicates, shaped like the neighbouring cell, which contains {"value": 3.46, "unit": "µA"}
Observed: {"value": 100, "unit": "µA"}
